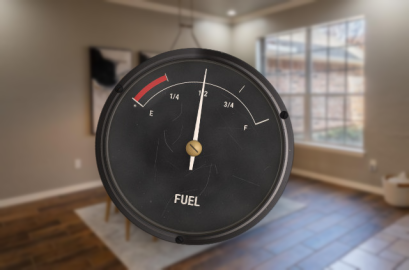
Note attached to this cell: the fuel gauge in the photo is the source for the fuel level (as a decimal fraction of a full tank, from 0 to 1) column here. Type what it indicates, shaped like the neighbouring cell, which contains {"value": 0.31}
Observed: {"value": 0.5}
